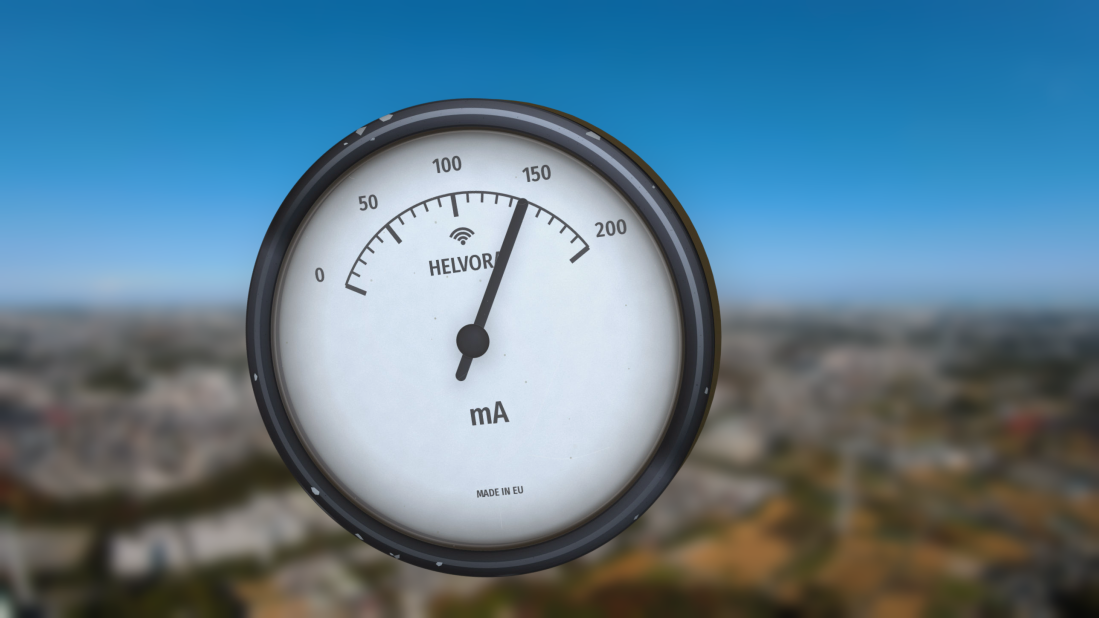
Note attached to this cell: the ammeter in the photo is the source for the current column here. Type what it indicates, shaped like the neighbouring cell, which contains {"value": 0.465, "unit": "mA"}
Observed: {"value": 150, "unit": "mA"}
